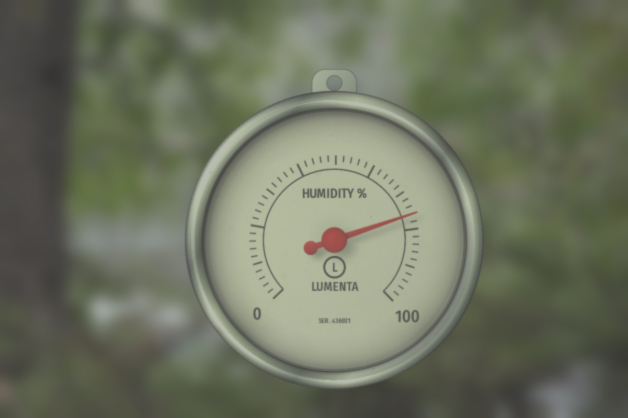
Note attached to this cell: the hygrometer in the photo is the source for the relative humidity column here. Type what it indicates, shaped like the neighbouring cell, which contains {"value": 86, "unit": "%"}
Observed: {"value": 76, "unit": "%"}
